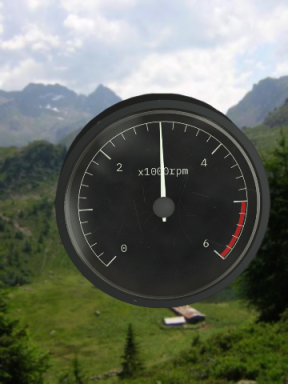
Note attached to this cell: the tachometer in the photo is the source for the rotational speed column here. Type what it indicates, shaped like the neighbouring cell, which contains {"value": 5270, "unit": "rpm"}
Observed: {"value": 3000, "unit": "rpm"}
